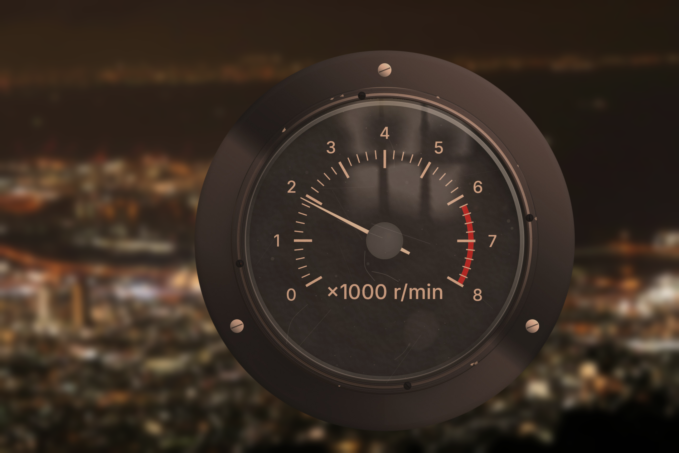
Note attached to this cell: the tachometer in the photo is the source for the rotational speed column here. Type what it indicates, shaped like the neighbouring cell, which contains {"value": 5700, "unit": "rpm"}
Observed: {"value": 1900, "unit": "rpm"}
